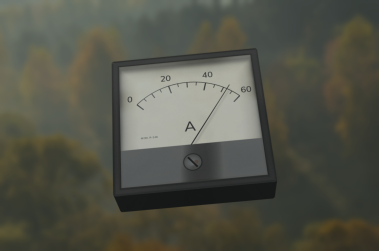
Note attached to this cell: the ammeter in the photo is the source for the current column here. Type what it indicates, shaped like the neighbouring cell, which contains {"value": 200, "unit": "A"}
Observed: {"value": 52.5, "unit": "A"}
